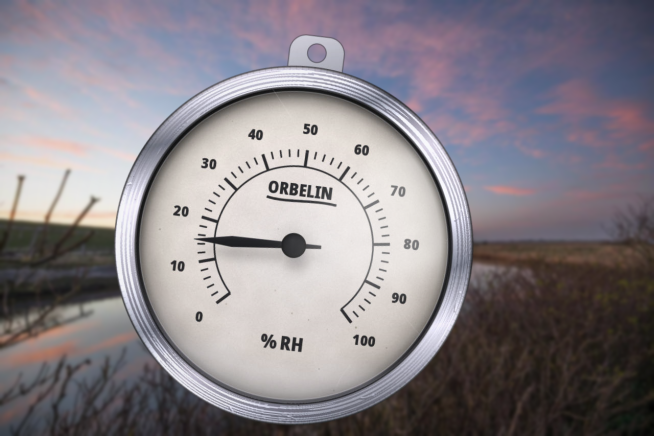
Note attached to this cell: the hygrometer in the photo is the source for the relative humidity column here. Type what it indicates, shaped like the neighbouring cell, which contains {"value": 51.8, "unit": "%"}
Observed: {"value": 15, "unit": "%"}
